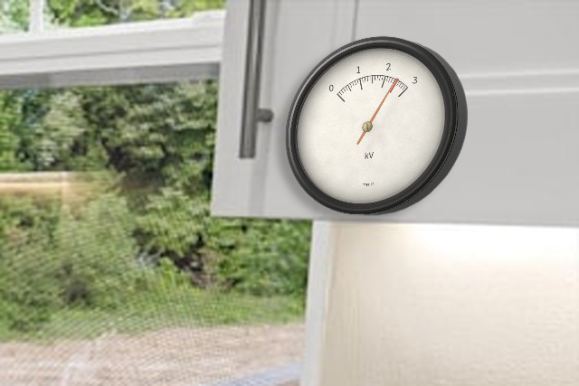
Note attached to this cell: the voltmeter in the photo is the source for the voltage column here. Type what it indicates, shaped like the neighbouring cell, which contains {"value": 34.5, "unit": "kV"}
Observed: {"value": 2.5, "unit": "kV"}
